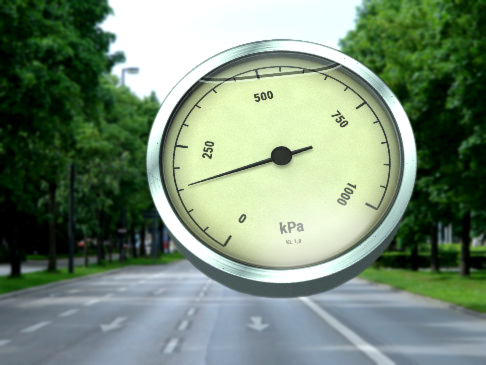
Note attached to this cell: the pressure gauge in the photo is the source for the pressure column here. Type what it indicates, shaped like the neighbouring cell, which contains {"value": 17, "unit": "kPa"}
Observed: {"value": 150, "unit": "kPa"}
